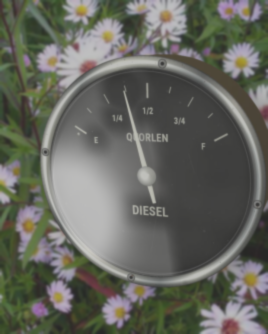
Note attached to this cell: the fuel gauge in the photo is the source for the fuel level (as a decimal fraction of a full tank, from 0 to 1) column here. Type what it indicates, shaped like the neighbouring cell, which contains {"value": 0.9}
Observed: {"value": 0.375}
